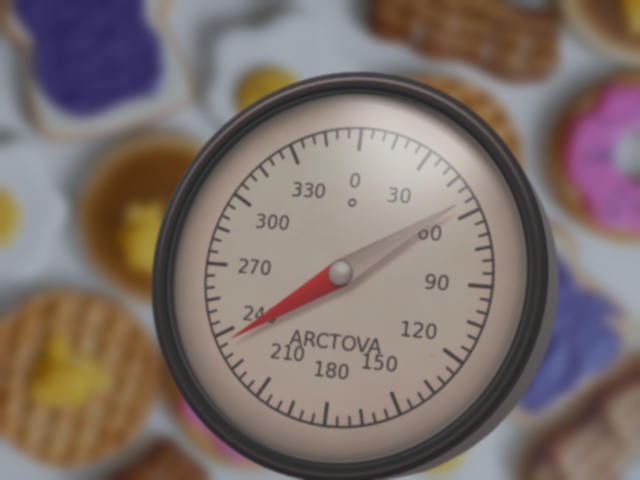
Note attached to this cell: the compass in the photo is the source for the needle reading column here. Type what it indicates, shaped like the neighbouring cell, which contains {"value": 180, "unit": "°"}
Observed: {"value": 235, "unit": "°"}
